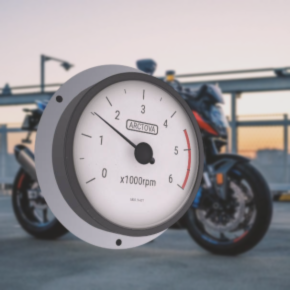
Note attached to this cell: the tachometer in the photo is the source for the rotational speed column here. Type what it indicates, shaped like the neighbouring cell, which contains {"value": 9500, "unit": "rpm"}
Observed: {"value": 1500, "unit": "rpm"}
